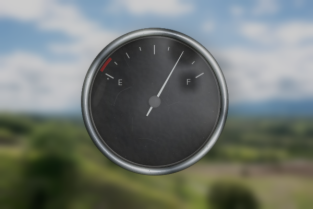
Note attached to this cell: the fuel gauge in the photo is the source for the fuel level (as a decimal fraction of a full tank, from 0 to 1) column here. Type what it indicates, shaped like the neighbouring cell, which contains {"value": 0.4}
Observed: {"value": 0.75}
